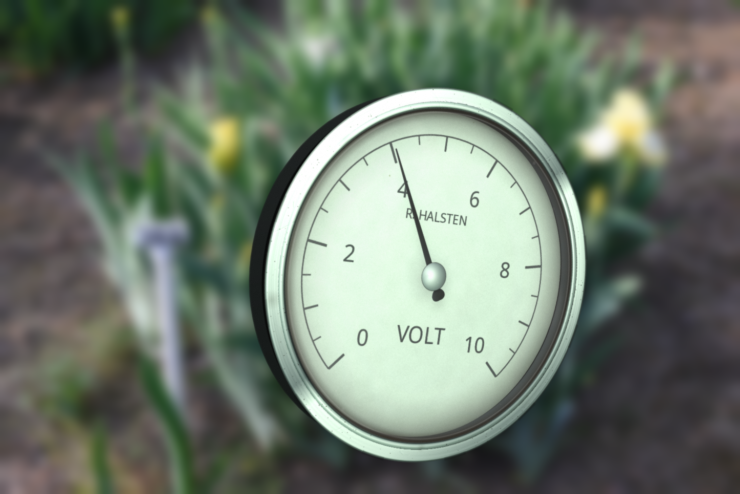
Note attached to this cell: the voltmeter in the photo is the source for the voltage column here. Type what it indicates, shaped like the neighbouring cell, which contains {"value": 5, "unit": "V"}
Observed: {"value": 4, "unit": "V"}
